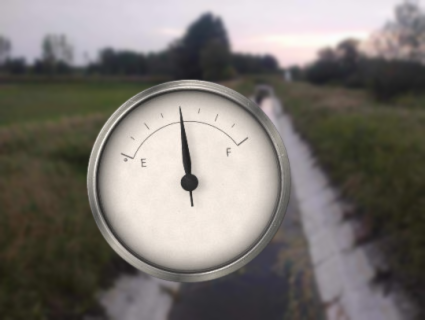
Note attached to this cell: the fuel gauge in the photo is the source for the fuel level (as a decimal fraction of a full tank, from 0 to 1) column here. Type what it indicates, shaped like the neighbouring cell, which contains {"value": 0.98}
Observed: {"value": 0.5}
